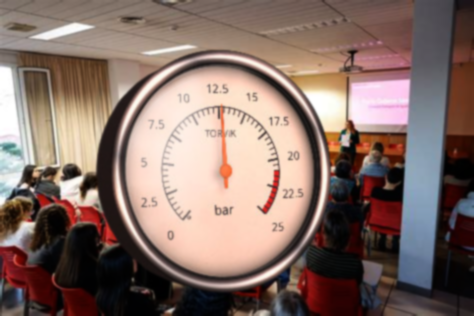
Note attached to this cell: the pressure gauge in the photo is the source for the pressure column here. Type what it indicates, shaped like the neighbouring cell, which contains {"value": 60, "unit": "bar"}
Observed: {"value": 12.5, "unit": "bar"}
